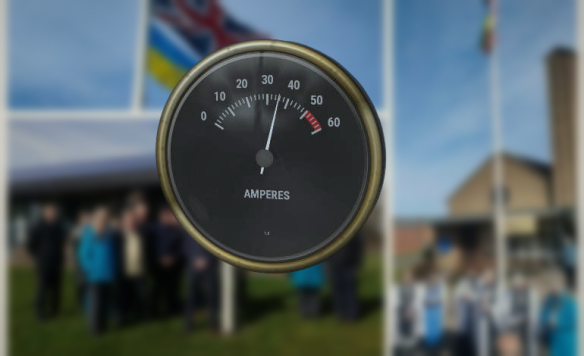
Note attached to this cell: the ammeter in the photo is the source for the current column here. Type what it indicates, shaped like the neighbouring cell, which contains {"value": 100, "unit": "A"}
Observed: {"value": 36, "unit": "A"}
